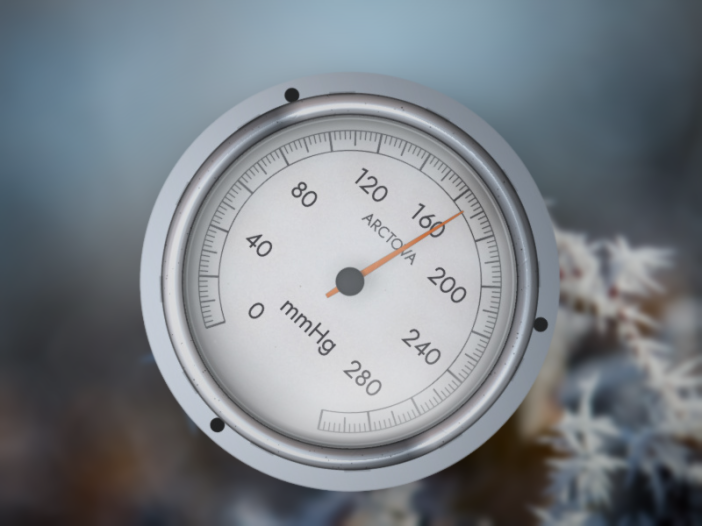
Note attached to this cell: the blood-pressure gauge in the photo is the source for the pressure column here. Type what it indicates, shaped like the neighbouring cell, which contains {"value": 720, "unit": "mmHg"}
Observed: {"value": 166, "unit": "mmHg"}
